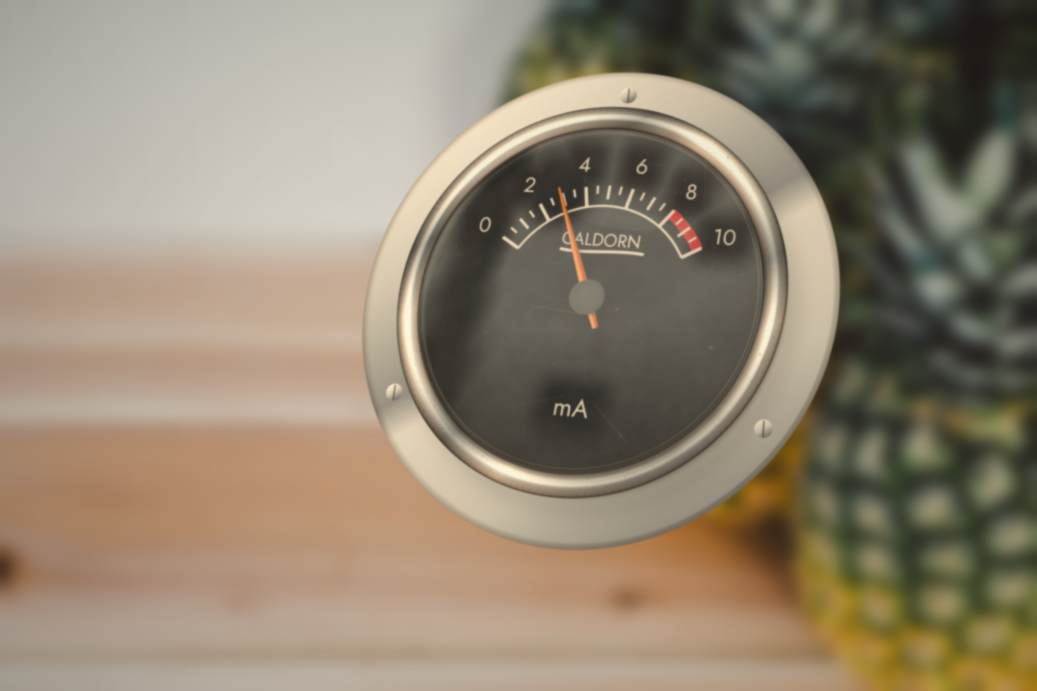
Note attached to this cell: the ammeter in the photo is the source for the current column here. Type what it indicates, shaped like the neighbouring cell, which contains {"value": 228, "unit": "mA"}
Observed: {"value": 3, "unit": "mA"}
